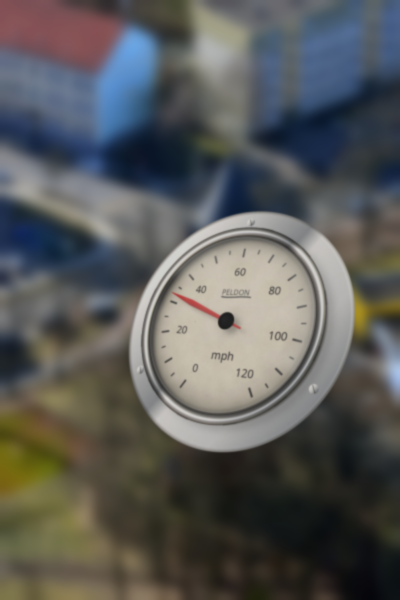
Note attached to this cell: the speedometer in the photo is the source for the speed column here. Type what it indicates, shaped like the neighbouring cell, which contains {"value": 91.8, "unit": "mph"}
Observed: {"value": 32.5, "unit": "mph"}
